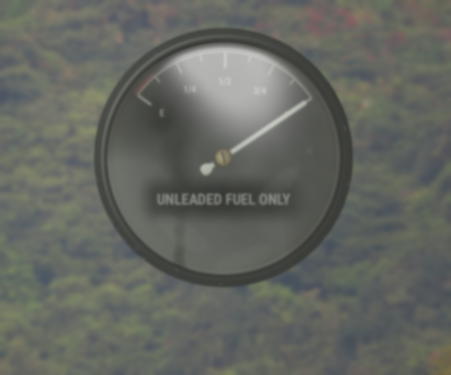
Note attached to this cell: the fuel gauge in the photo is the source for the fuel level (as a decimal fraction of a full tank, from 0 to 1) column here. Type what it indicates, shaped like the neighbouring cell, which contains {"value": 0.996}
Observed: {"value": 1}
